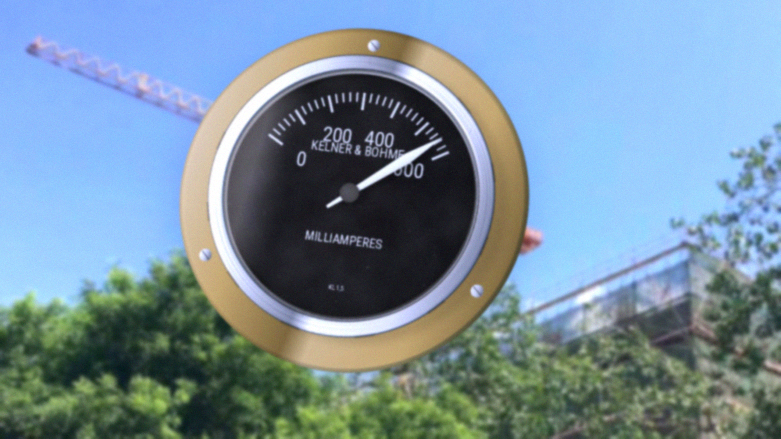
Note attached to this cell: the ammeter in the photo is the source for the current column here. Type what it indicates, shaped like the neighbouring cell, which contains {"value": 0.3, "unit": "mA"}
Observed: {"value": 560, "unit": "mA"}
